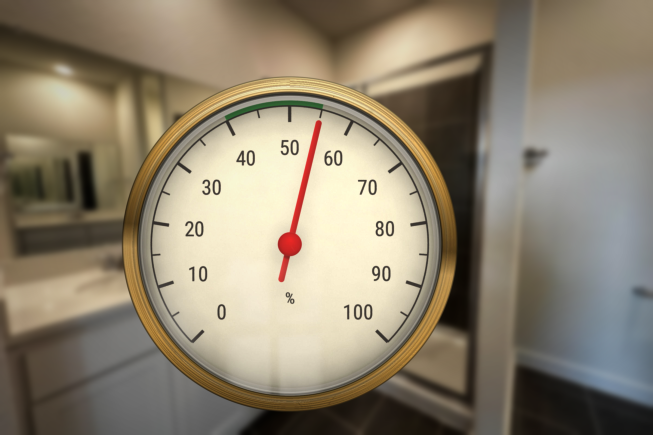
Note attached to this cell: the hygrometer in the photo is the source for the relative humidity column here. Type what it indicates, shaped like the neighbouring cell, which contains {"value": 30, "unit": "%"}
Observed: {"value": 55, "unit": "%"}
